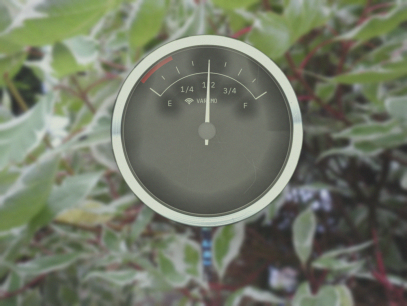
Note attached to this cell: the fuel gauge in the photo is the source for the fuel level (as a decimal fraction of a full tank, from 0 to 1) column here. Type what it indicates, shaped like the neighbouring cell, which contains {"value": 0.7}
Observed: {"value": 0.5}
